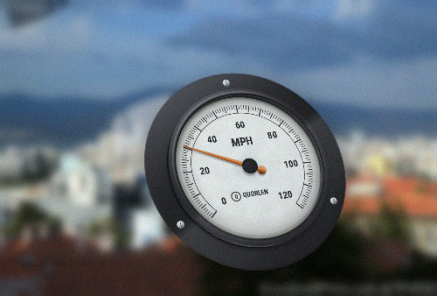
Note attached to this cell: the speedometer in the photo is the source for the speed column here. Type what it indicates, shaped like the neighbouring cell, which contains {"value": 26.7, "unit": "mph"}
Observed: {"value": 30, "unit": "mph"}
